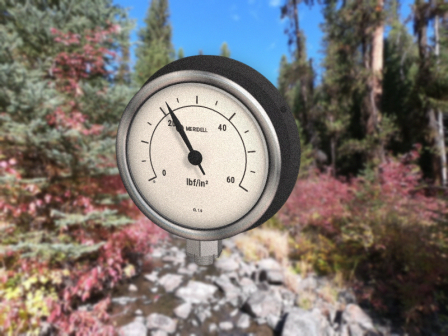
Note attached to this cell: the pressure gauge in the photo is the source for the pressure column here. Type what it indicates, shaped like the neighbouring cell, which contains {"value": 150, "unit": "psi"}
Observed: {"value": 22.5, "unit": "psi"}
